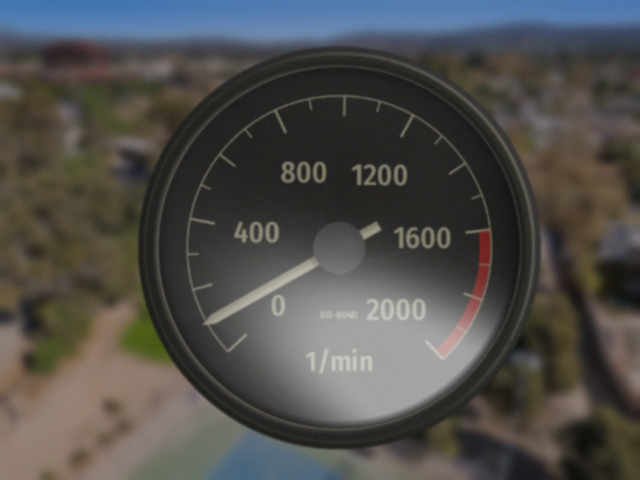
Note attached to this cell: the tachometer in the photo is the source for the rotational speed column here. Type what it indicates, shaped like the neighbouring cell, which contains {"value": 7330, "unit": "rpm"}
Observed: {"value": 100, "unit": "rpm"}
